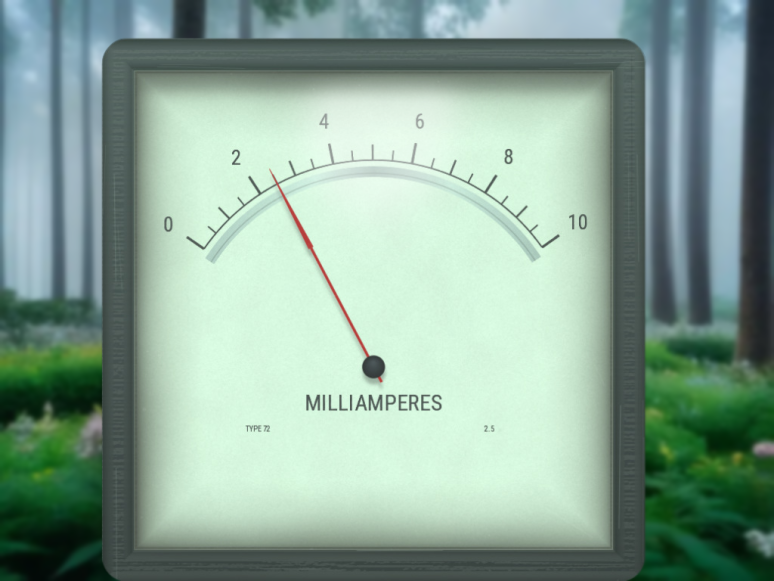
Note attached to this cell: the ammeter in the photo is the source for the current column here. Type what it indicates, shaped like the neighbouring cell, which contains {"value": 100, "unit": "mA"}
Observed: {"value": 2.5, "unit": "mA"}
